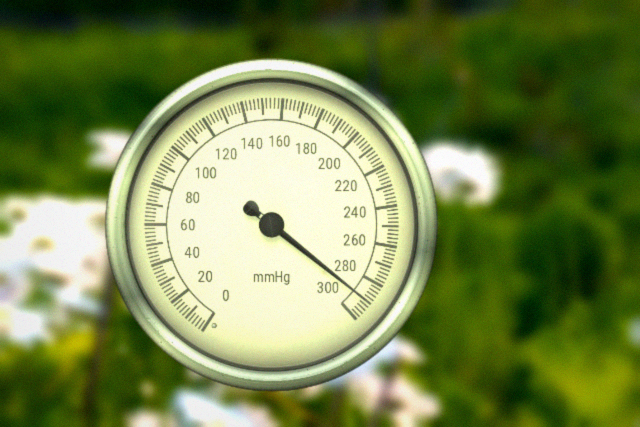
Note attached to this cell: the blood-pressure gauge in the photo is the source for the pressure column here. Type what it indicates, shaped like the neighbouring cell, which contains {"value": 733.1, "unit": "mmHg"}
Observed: {"value": 290, "unit": "mmHg"}
